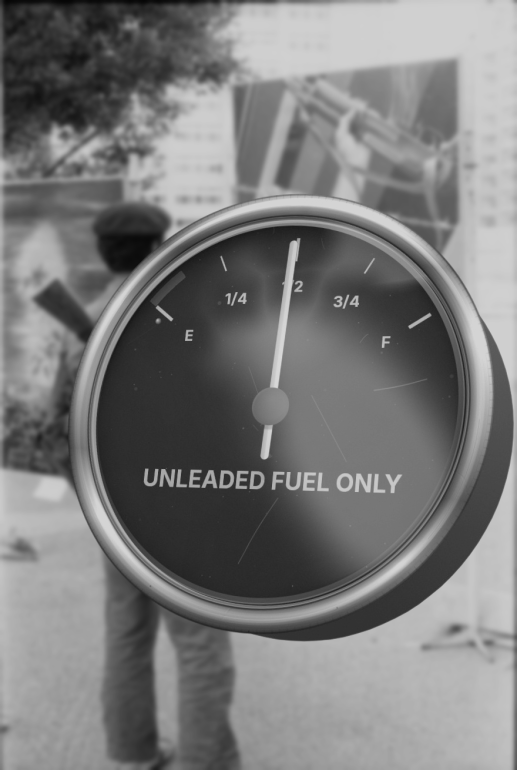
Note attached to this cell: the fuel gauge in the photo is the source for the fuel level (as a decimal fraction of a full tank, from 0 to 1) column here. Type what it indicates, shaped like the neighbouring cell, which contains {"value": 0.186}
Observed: {"value": 0.5}
